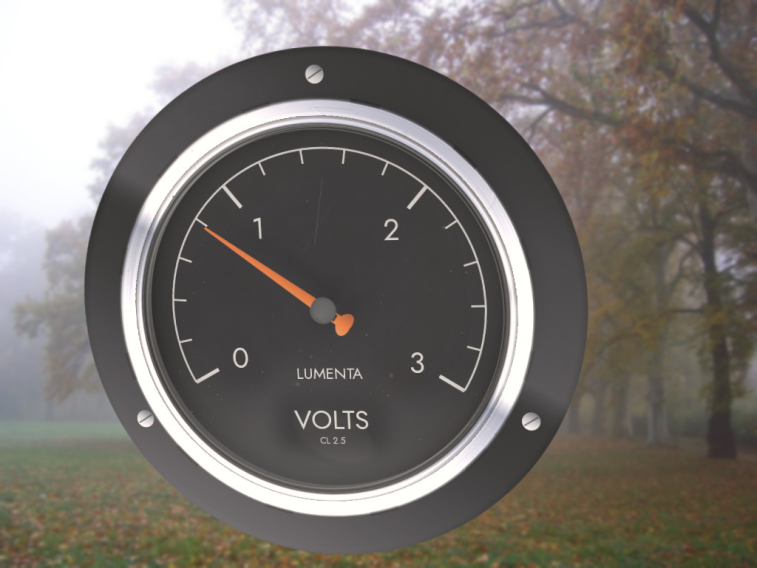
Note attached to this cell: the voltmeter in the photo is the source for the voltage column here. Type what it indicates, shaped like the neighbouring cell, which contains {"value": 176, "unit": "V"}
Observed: {"value": 0.8, "unit": "V"}
